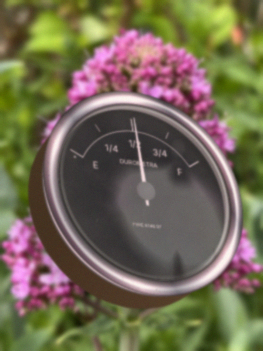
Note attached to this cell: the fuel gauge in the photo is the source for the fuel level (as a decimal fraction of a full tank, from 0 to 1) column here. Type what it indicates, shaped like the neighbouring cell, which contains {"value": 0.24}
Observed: {"value": 0.5}
